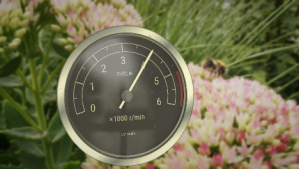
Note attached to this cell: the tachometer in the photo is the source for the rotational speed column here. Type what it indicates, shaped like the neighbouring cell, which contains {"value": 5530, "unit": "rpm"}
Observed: {"value": 4000, "unit": "rpm"}
